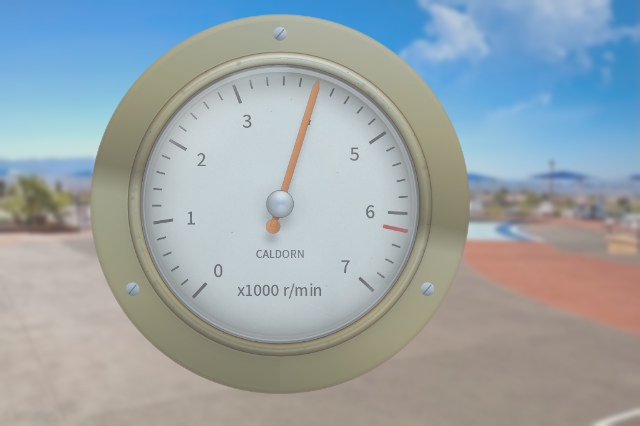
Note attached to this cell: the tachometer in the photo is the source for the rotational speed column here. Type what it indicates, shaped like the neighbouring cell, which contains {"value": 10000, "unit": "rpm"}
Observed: {"value": 4000, "unit": "rpm"}
